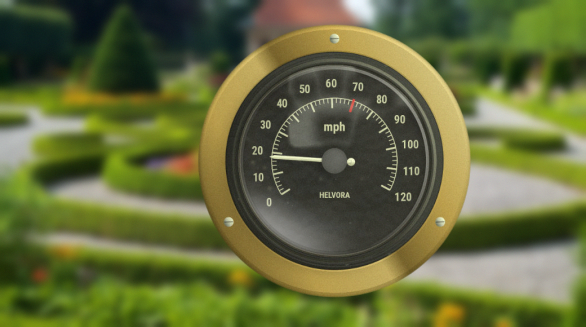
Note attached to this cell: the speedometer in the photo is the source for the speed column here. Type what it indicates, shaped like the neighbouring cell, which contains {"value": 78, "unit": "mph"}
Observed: {"value": 18, "unit": "mph"}
